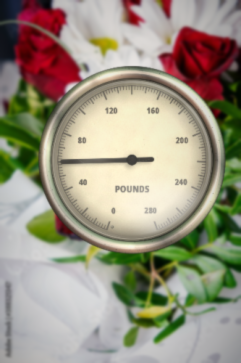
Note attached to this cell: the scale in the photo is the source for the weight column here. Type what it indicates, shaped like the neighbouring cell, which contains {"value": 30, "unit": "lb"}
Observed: {"value": 60, "unit": "lb"}
